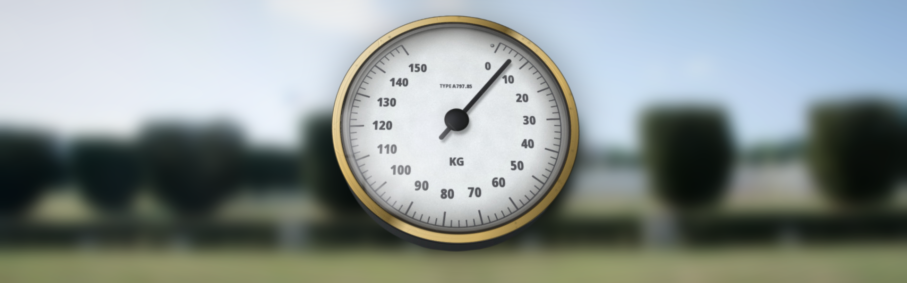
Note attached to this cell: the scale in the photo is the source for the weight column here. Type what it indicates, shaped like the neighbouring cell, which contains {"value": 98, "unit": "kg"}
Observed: {"value": 6, "unit": "kg"}
